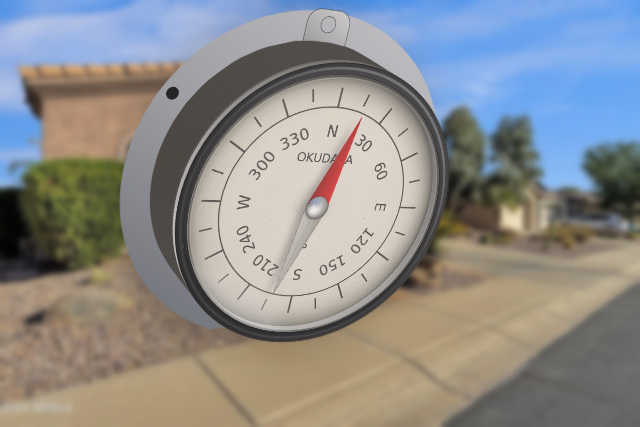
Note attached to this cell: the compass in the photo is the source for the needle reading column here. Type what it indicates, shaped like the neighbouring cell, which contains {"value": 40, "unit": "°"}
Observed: {"value": 15, "unit": "°"}
